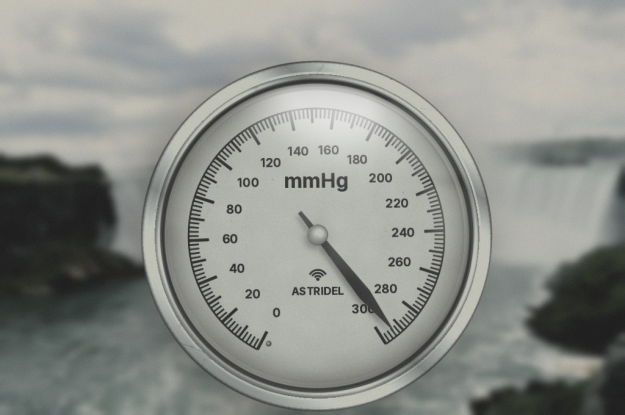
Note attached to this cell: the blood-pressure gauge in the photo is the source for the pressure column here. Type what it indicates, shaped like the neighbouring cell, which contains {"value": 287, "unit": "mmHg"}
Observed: {"value": 294, "unit": "mmHg"}
